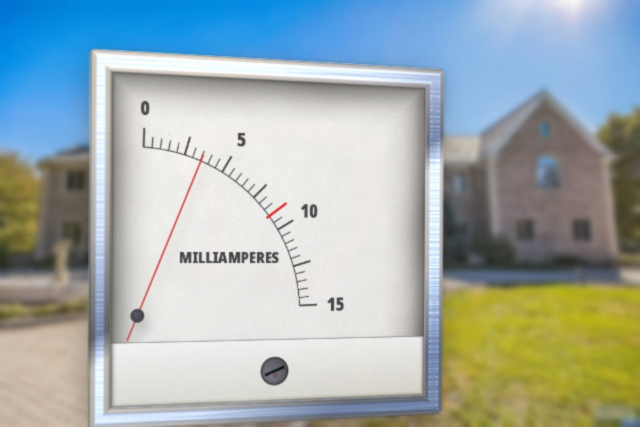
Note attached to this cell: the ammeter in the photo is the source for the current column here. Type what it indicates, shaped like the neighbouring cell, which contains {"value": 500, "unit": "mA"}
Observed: {"value": 3.5, "unit": "mA"}
